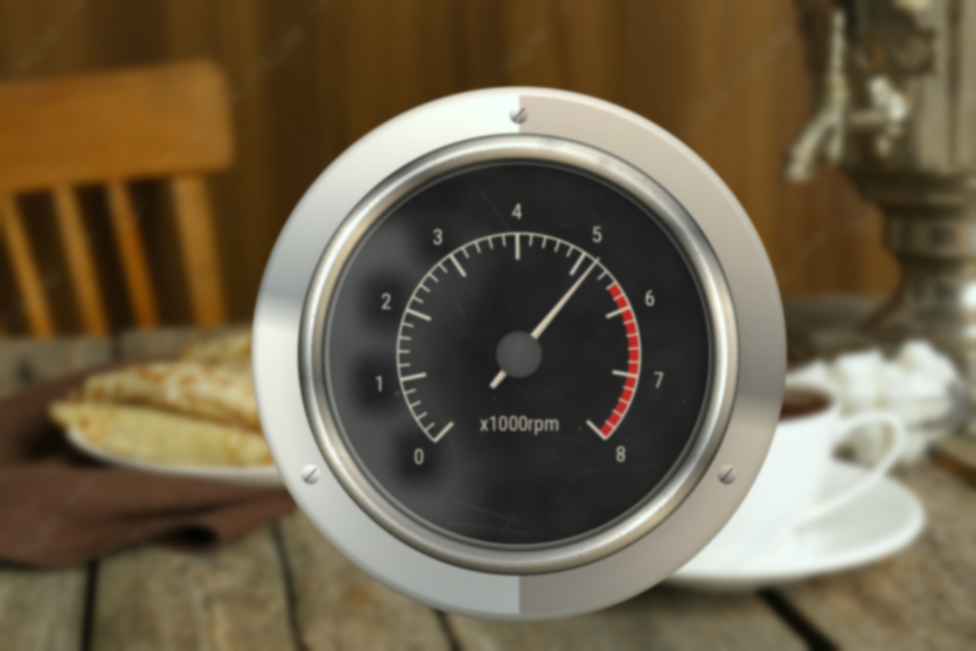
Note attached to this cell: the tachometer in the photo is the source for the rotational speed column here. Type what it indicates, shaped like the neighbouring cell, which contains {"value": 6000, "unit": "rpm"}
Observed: {"value": 5200, "unit": "rpm"}
